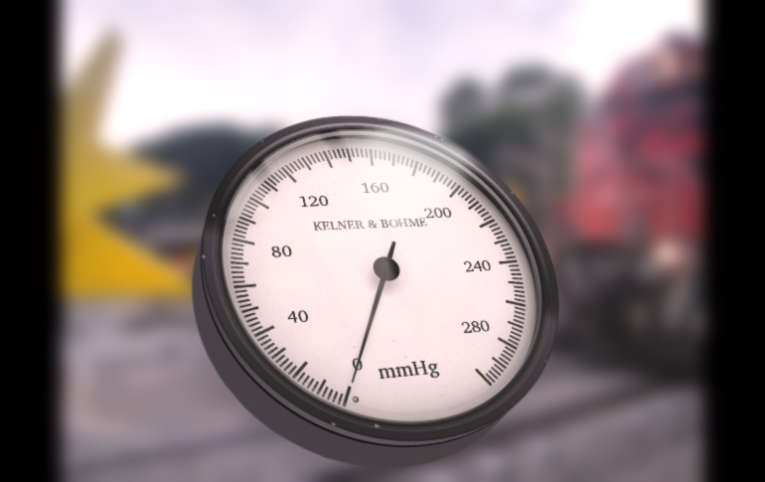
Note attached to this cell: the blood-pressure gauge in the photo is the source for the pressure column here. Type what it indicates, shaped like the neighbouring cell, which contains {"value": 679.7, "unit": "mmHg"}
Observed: {"value": 0, "unit": "mmHg"}
